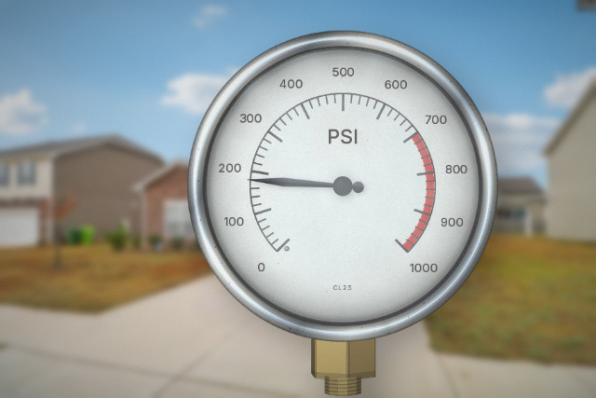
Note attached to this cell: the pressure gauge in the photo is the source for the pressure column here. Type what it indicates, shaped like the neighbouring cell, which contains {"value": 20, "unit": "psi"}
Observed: {"value": 180, "unit": "psi"}
